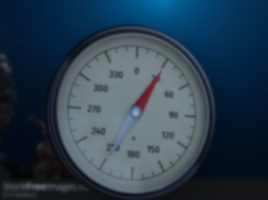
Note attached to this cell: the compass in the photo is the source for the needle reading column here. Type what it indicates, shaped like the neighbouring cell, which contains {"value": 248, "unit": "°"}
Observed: {"value": 30, "unit": "°"}
